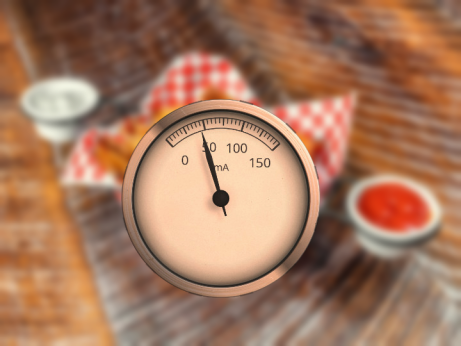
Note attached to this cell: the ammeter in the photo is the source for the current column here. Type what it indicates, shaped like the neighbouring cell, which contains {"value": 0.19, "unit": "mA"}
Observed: {"value": 45, "unit": "mA"}
